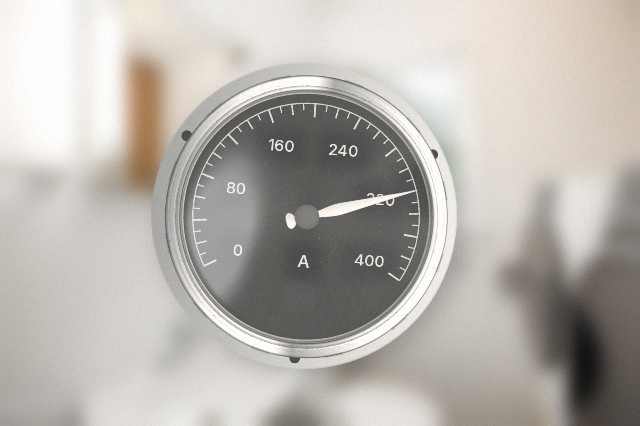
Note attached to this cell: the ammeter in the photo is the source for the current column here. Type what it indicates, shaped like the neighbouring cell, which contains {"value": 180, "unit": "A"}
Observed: {"value": 320, "unit": "A"}
